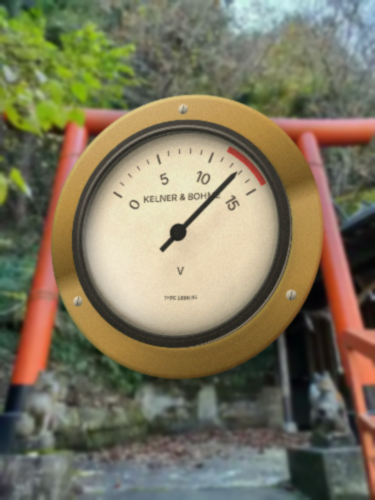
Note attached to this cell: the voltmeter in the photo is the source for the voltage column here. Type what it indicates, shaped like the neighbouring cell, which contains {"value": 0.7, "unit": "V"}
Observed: {"value": 13, "unit": "V"}
